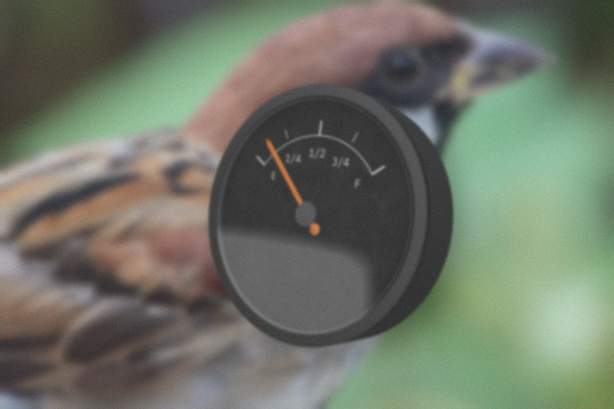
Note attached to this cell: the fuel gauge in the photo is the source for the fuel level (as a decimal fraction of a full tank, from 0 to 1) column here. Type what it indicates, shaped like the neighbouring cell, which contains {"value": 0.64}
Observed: {"value": 0.125}
